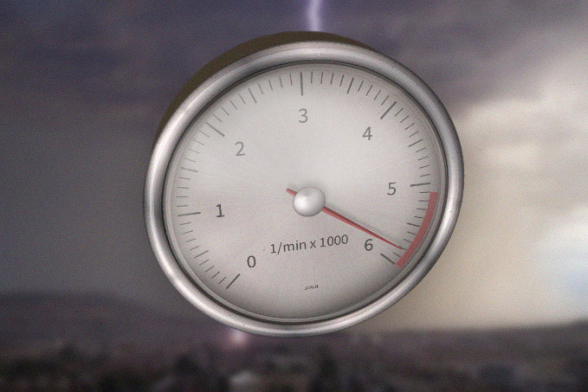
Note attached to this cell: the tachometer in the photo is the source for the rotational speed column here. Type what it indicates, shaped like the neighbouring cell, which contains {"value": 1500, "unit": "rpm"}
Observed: {"value": 5800, "unit": "rpm"}
